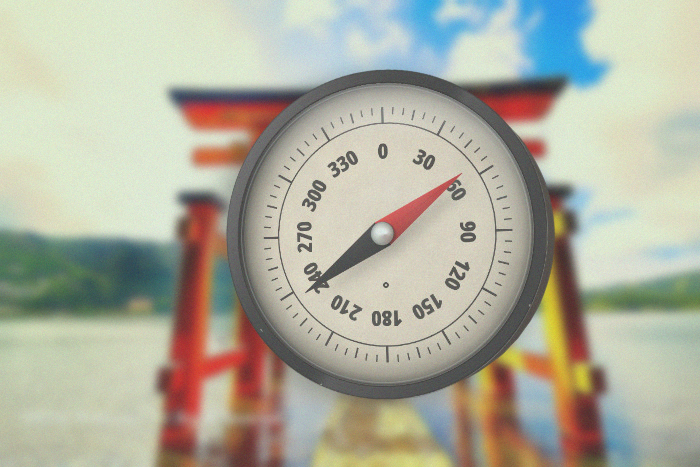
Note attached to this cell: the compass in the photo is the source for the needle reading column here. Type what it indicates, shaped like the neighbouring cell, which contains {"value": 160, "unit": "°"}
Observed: {"value": 55, "unit": "°"}
